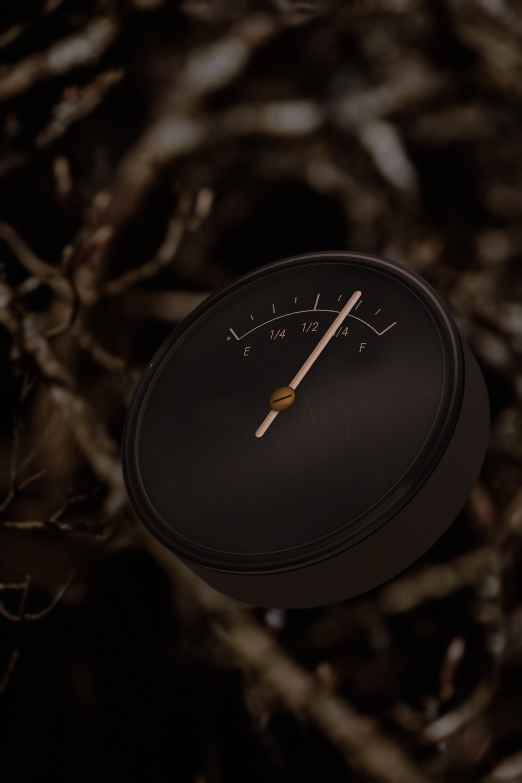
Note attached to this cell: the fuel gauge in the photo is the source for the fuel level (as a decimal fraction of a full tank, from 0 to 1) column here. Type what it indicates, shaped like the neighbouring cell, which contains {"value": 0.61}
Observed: {"value": 0.75}
